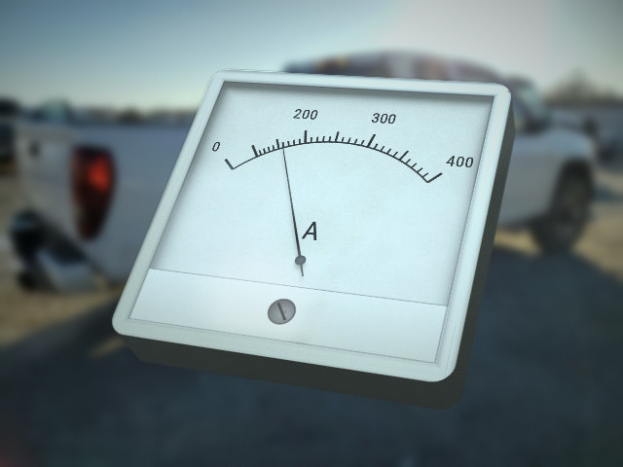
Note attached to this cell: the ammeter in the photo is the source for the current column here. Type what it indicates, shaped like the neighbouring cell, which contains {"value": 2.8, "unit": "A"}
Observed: {"value": 160, "unit": "A"}
